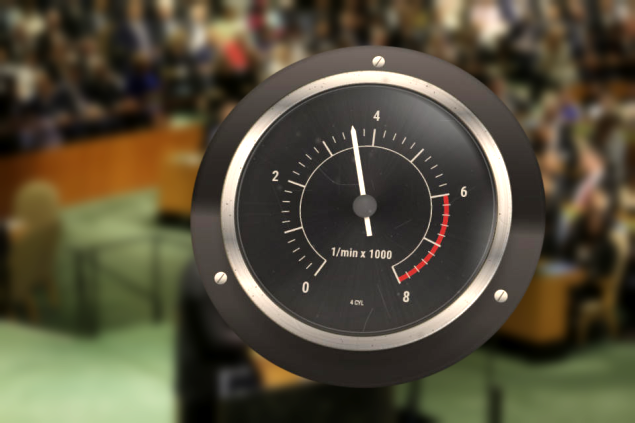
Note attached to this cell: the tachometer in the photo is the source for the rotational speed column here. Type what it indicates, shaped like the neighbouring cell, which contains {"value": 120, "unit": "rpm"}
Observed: {"value": 3600, "unit": "rpm"}
